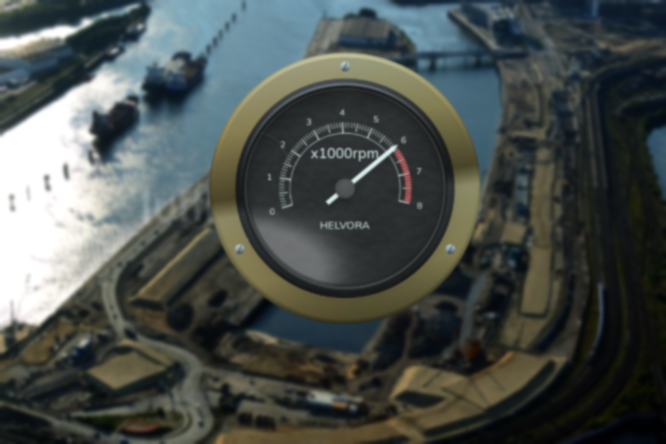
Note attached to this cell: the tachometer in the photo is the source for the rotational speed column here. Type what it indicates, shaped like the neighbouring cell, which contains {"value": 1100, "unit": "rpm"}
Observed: {"value": 6000, "unit": "rpm"}
